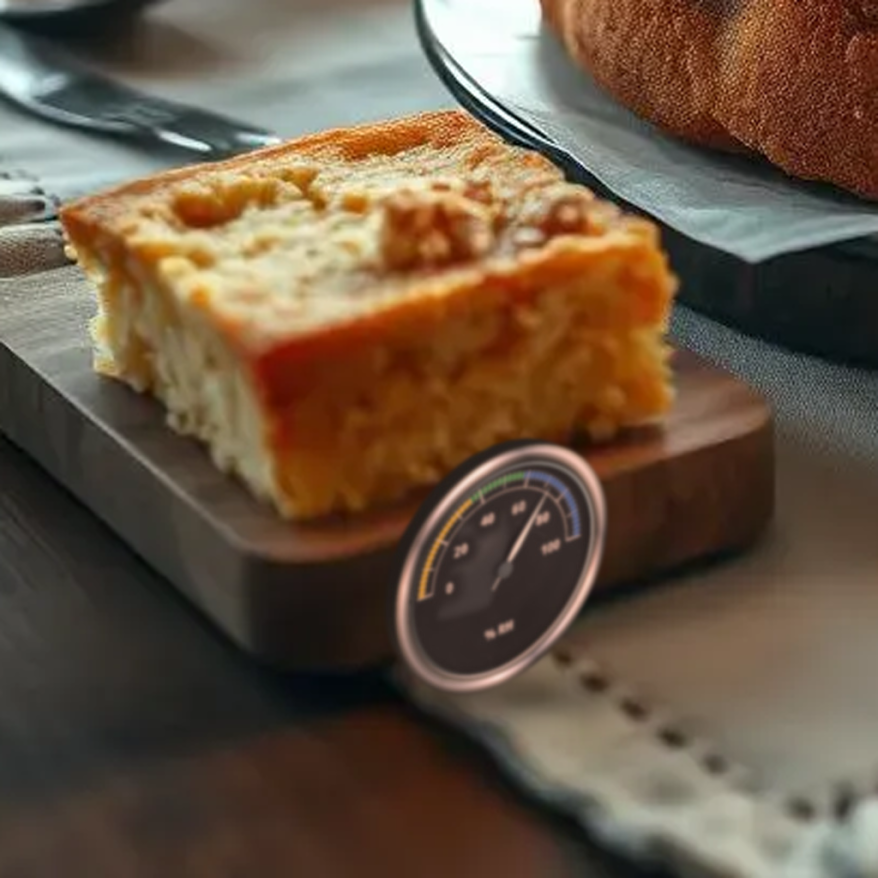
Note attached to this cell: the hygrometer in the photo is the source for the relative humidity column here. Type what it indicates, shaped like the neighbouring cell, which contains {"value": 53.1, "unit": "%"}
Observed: {"value": 70, "unit": "%"}
